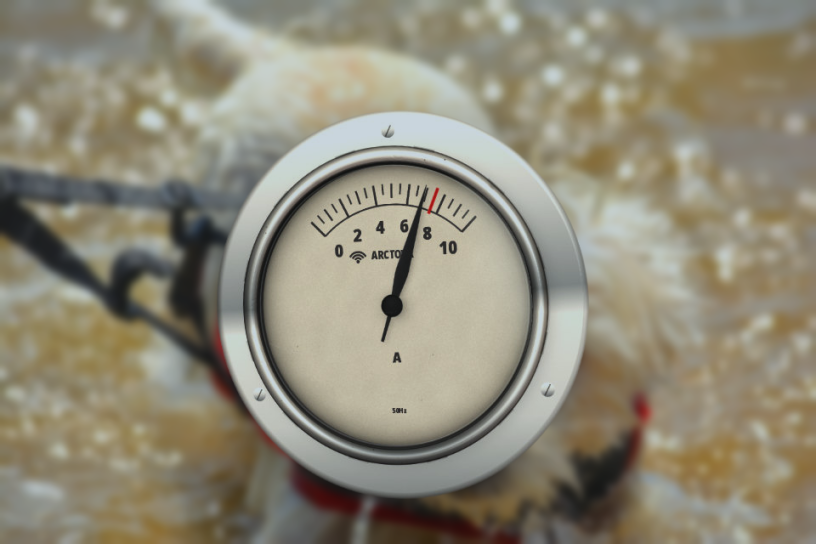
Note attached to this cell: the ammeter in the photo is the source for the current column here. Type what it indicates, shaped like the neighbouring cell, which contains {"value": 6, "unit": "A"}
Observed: {"value": 7, "unit": "A"}
